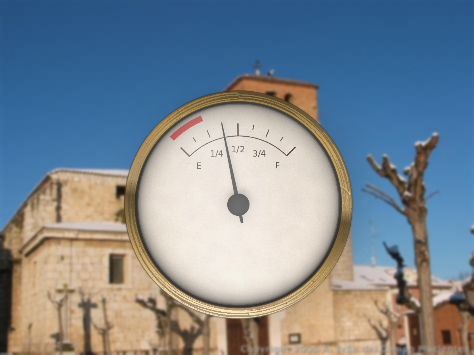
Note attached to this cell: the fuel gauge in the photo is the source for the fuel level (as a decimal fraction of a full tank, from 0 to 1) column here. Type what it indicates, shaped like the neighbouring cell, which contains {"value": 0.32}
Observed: {"value": 0.375}
